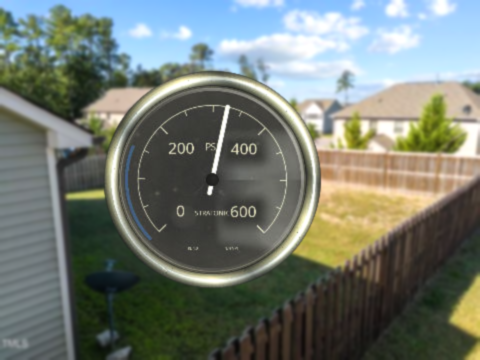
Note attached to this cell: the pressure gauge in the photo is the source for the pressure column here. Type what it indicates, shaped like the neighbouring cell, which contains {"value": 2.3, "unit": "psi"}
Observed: {"value": 325, "unit": "psi"}
